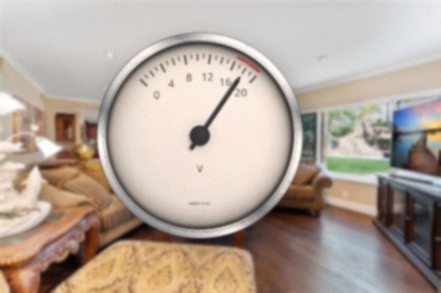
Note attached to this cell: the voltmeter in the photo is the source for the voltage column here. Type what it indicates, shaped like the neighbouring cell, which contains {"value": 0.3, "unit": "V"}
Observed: {"value": 18, "unit": "V"}
